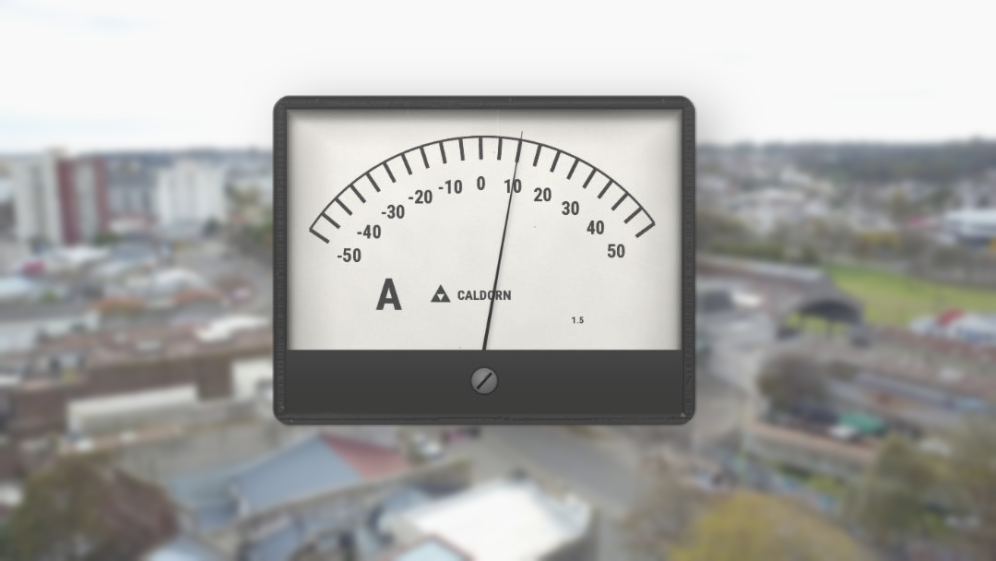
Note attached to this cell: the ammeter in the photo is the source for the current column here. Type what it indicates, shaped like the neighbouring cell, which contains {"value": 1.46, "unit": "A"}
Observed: {"value": 10, "unit": "A"}
